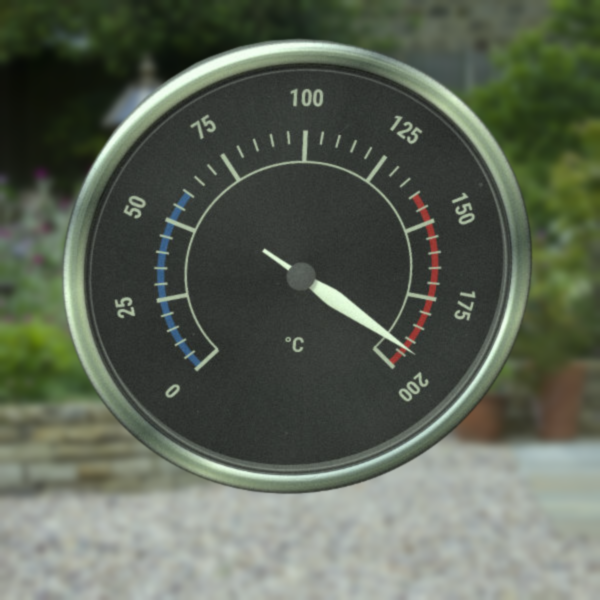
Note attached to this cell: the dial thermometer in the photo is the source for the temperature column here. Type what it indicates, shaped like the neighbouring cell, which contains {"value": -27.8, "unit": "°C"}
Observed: {"value": 192.5, "unit": "°C"}
